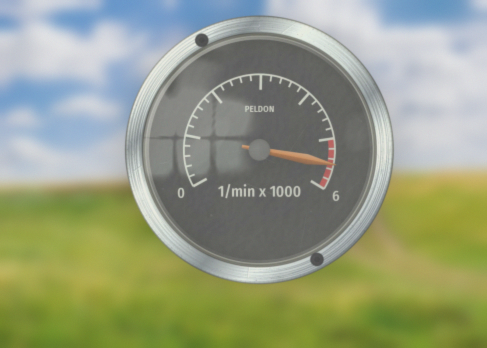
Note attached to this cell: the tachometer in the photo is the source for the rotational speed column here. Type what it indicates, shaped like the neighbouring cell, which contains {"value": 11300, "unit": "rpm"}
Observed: {"value": 5500, "unit": "rpm"}
